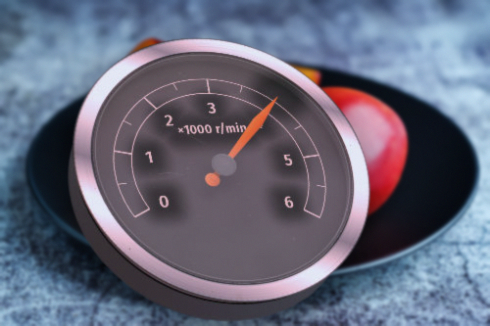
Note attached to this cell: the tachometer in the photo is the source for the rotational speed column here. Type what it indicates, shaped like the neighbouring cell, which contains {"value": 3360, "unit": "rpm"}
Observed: {"value": 4000, "unit": "rpm"}
